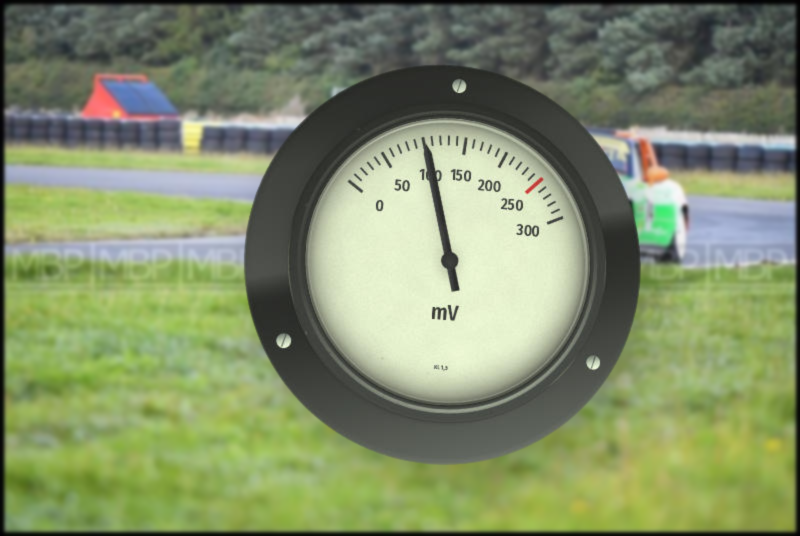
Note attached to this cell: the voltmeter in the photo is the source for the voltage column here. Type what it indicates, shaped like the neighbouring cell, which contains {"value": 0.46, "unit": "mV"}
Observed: {"value": 100, "unit": "mV"}
